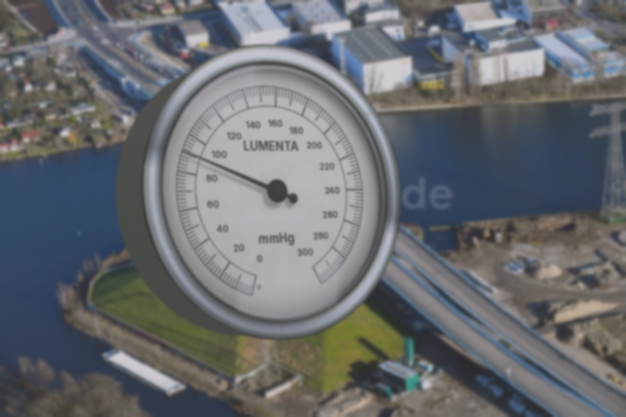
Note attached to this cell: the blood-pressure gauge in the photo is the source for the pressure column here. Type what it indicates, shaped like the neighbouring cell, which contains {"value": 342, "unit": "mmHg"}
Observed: {"value": 90, "unit": "mmHg"}
